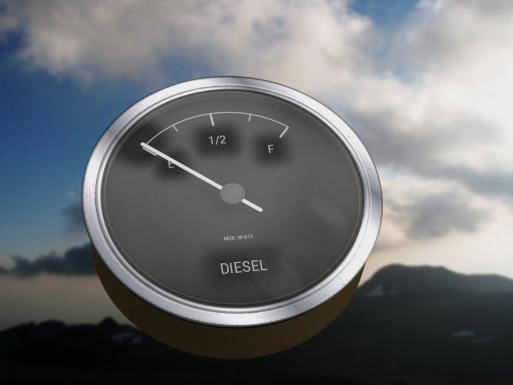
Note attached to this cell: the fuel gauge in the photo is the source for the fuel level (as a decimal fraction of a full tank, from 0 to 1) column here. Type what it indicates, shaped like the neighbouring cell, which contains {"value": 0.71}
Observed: {"value": 0}
